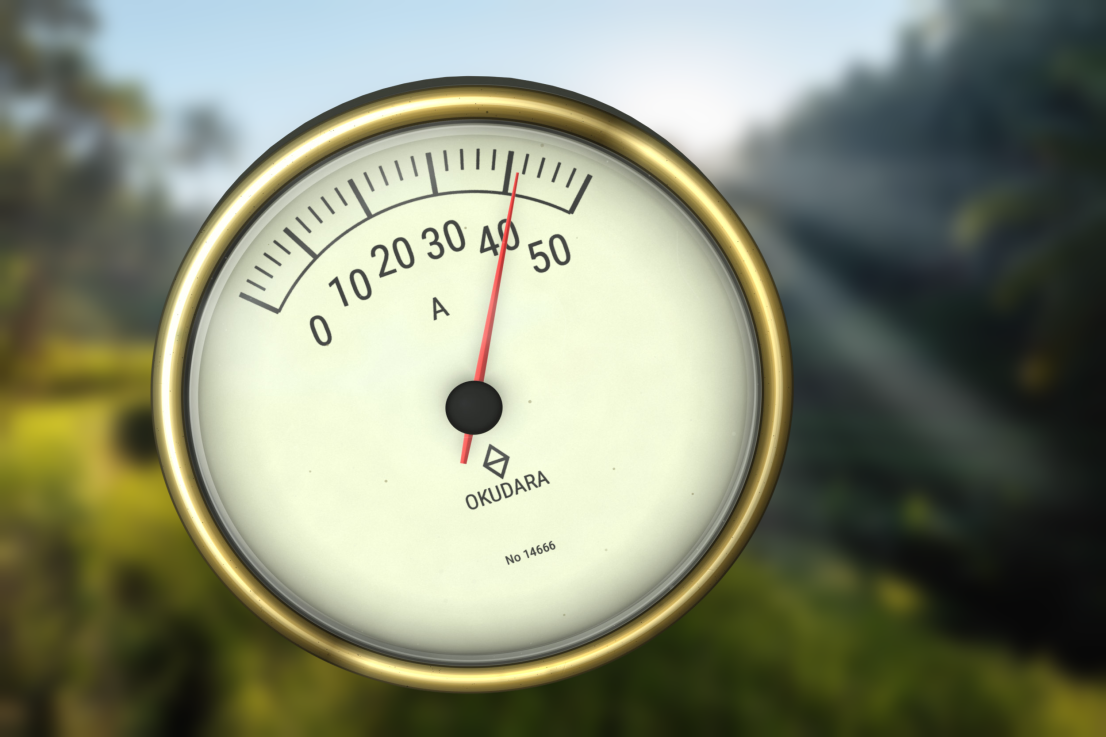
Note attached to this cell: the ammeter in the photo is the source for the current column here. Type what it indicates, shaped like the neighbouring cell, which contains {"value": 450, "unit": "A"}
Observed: {"value": 41, "unit": "A"}
